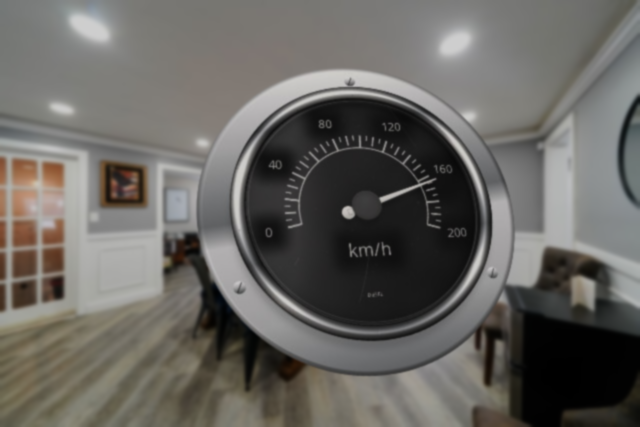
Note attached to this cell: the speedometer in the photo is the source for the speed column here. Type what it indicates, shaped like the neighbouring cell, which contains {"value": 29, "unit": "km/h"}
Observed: {"value": 165, "unit": "km/h"}
